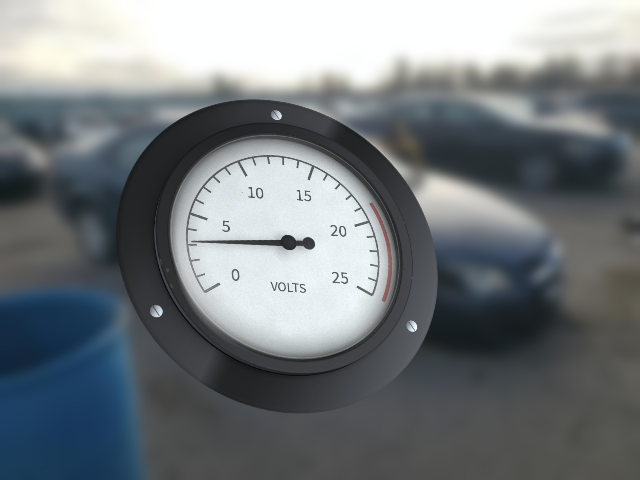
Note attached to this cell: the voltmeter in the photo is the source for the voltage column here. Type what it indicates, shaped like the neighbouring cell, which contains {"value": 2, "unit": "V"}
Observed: {"value": 3, "unit": "V"}
